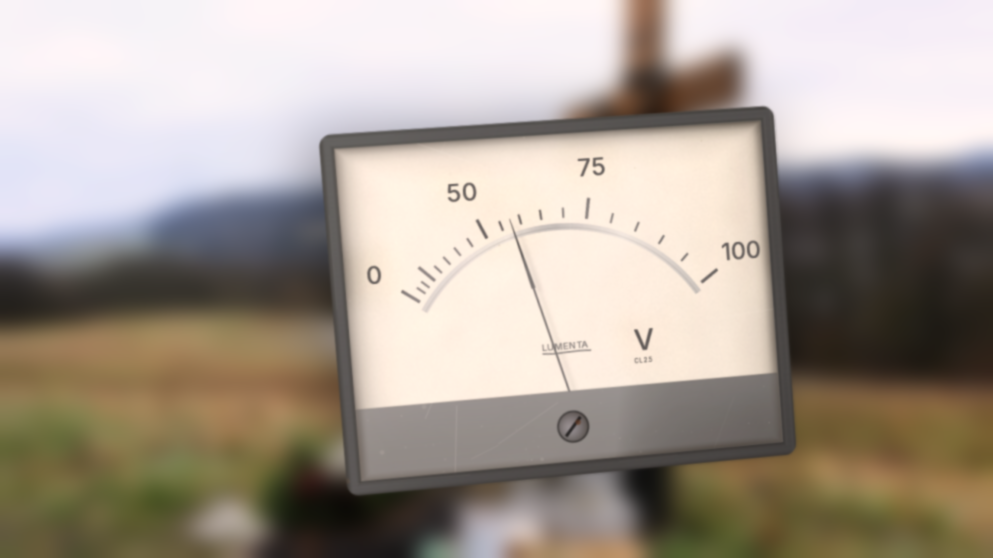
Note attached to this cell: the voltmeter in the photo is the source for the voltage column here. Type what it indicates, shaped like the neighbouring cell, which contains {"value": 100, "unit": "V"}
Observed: {"value": 57.5, "unit": "V"}
